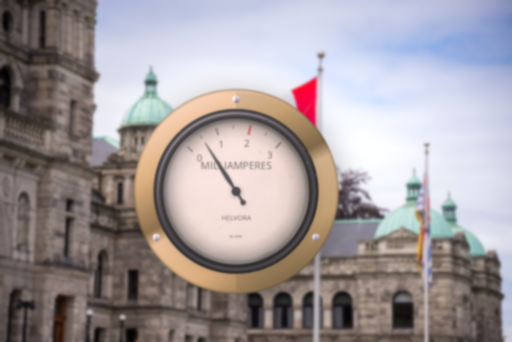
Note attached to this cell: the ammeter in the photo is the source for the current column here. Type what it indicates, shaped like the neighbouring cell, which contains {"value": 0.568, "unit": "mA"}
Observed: {"value": 0.5, "unit": "mA"}
